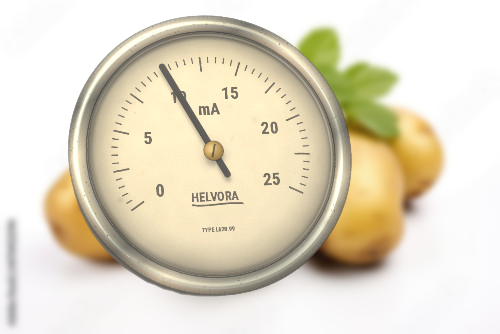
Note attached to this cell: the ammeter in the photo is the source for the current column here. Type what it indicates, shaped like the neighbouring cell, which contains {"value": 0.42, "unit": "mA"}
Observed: {"value": 10, "unit": "mA"}
